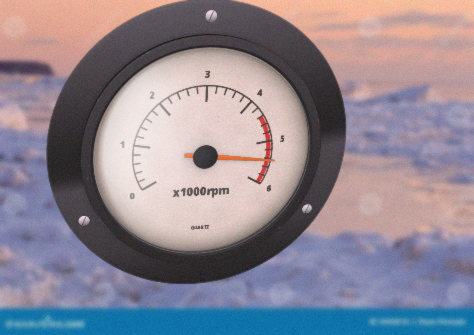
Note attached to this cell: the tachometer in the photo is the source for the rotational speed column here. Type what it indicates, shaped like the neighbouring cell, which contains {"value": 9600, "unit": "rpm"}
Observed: {"value": 5400, "unit": "rpm"}
